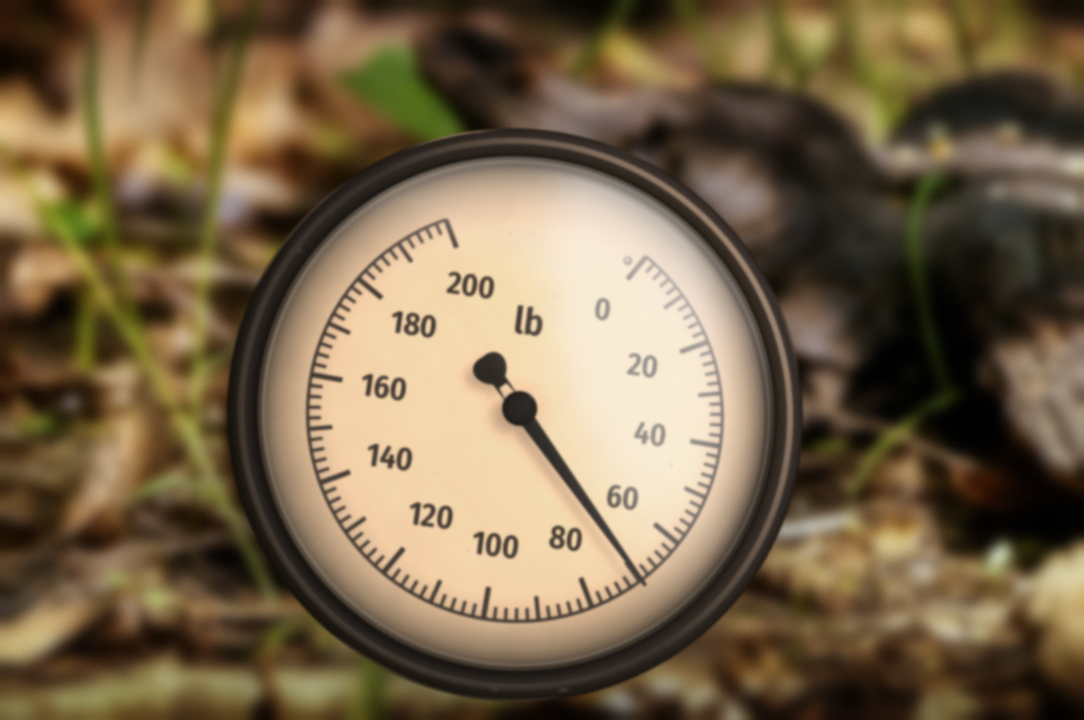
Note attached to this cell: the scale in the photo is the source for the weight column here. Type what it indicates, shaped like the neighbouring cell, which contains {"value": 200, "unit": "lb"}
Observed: {"value": 70, "unit": "lb"}
